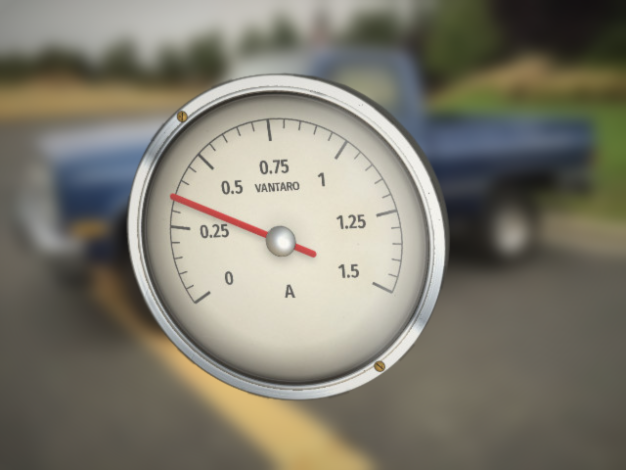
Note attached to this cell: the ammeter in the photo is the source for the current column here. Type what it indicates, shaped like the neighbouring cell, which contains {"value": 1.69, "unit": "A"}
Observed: {"value": 0.35, "unit": "A"}
